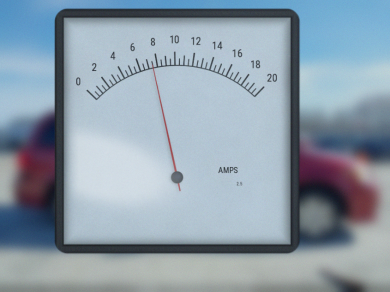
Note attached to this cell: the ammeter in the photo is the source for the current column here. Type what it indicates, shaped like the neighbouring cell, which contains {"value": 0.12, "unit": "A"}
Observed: {"value": 7.5, "unit": "A"}
